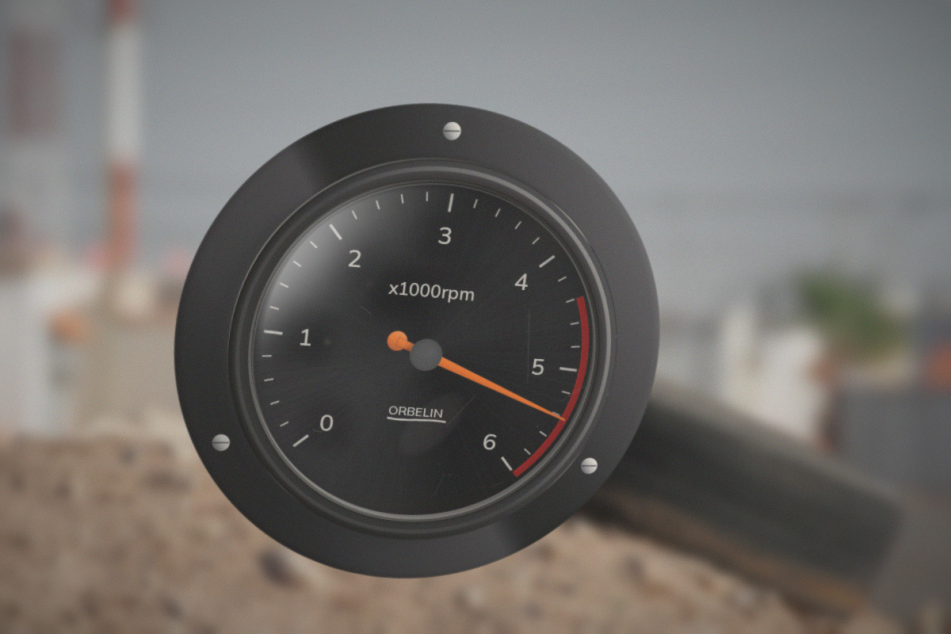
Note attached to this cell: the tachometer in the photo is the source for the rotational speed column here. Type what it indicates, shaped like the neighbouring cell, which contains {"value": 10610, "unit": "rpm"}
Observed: {"value": 5400, "unit": "rpm"}
